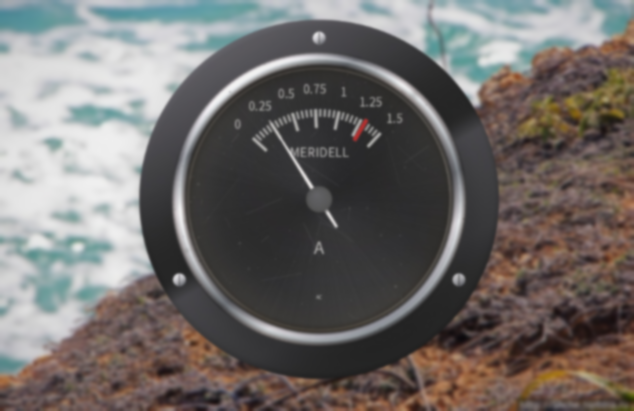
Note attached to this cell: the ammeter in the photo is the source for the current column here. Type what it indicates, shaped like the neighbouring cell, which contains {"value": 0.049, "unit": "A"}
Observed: {"value": 0.25, "unit": "A"}
